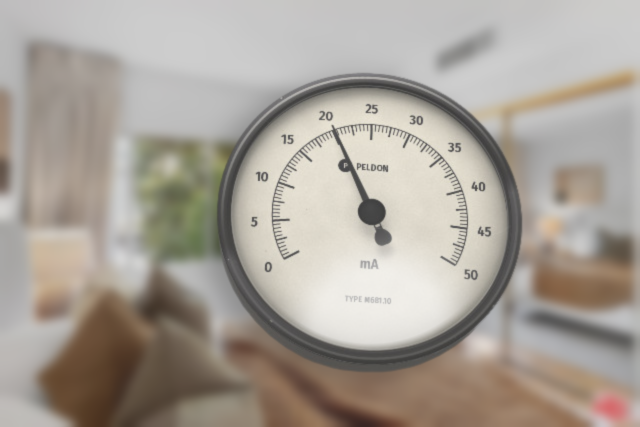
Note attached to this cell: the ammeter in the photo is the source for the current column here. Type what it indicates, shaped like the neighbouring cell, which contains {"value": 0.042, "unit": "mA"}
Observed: {"value": 20, "unit": "mA"}
